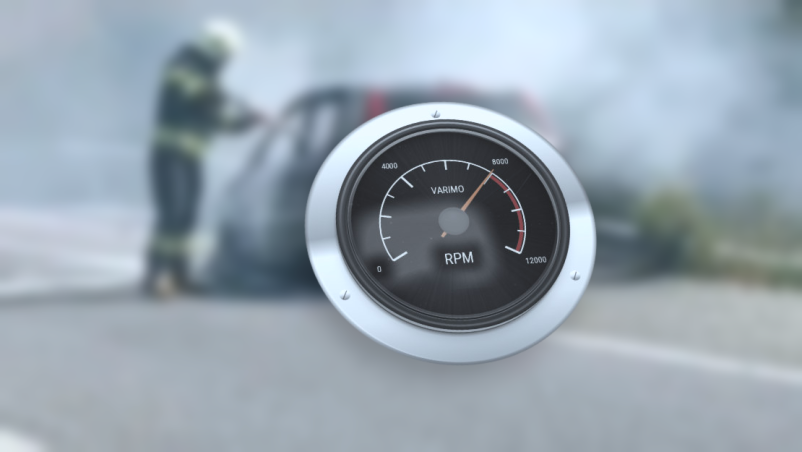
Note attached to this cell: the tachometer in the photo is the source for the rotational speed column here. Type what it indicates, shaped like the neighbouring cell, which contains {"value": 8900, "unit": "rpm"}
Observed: {"value": 8000, "unit": "rpm"}
